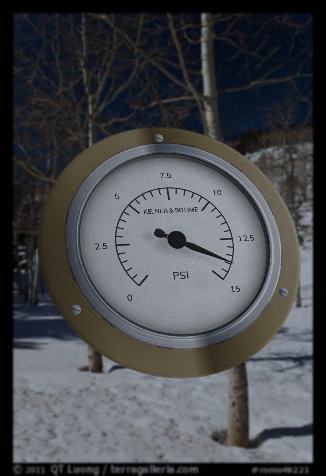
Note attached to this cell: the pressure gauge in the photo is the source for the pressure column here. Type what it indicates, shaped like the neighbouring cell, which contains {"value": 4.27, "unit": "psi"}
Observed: {"value": 14, "unit": "psi"}
